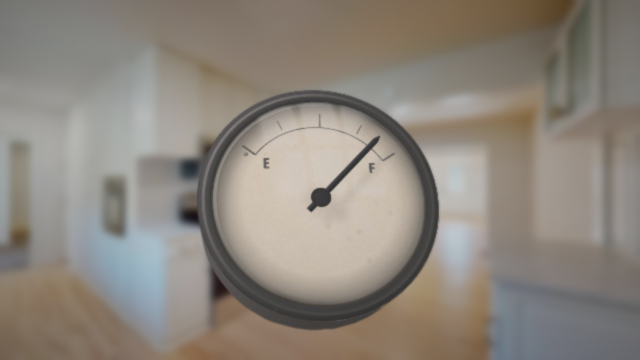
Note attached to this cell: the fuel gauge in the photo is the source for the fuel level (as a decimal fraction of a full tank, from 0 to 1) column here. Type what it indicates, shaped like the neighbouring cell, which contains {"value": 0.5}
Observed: {"value": 0.875}
